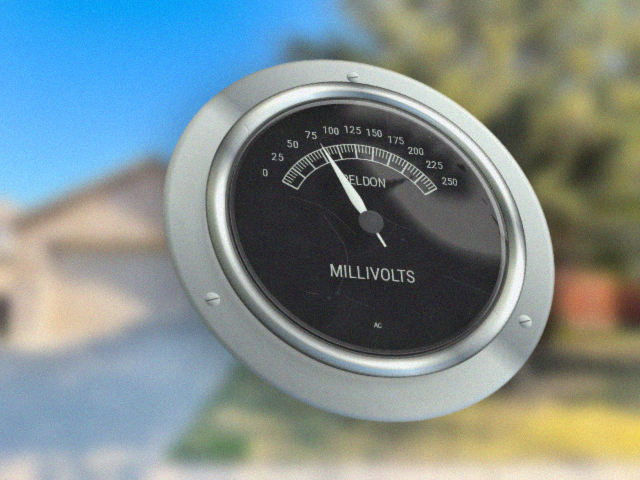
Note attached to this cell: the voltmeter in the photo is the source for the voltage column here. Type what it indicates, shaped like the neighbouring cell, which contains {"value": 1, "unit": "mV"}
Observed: {"value": 75, "unit": "mV"}
